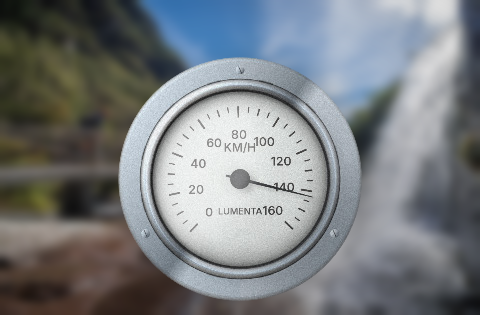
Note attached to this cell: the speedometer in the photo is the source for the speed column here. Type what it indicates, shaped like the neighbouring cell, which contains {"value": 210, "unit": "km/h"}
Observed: {"value": 142.5, "unit": "km/h"}
